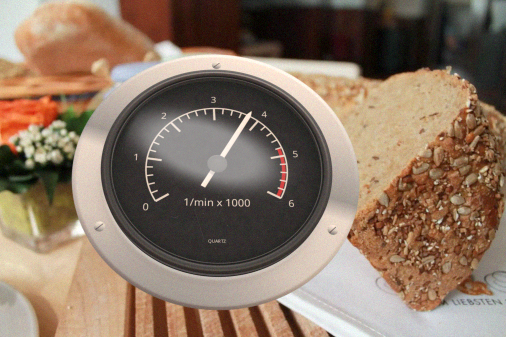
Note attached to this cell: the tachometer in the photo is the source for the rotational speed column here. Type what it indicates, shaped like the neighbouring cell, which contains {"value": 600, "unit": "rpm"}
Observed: {"value": 3800, "unit": "rpm"}
